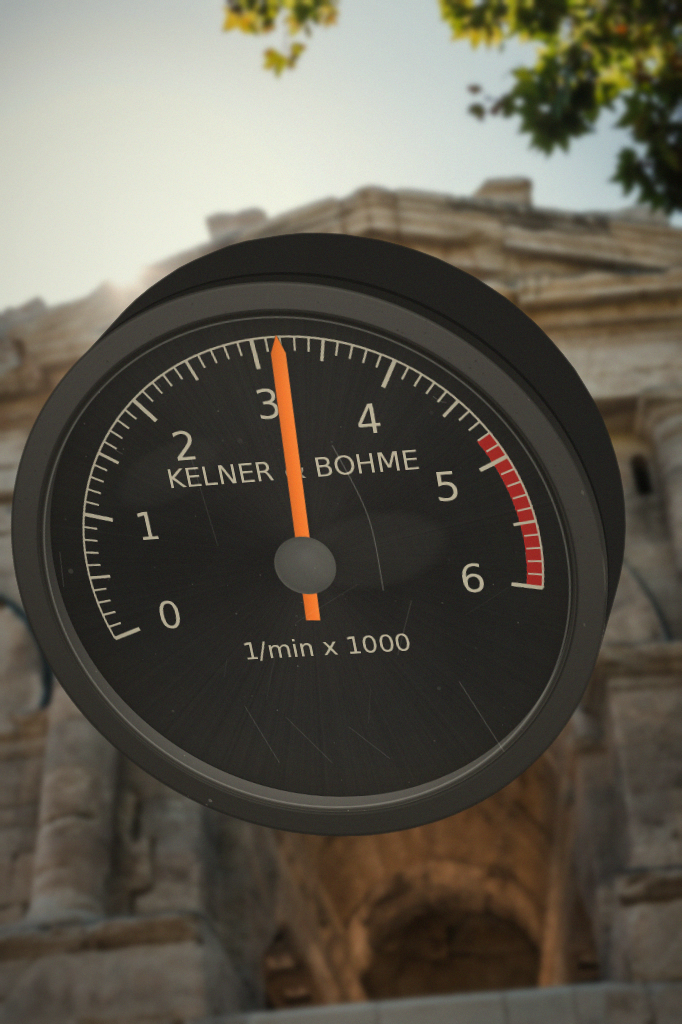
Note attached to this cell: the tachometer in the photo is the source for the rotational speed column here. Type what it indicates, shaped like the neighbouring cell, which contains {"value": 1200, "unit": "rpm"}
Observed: {"value": 3200, "unit": "rpm"}
